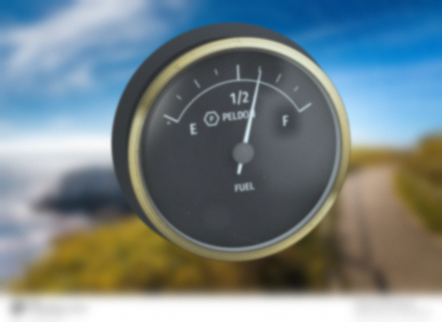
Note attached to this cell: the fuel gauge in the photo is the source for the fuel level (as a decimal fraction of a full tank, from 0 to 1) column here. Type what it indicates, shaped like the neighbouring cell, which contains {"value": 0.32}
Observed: {"value": 0.625}
